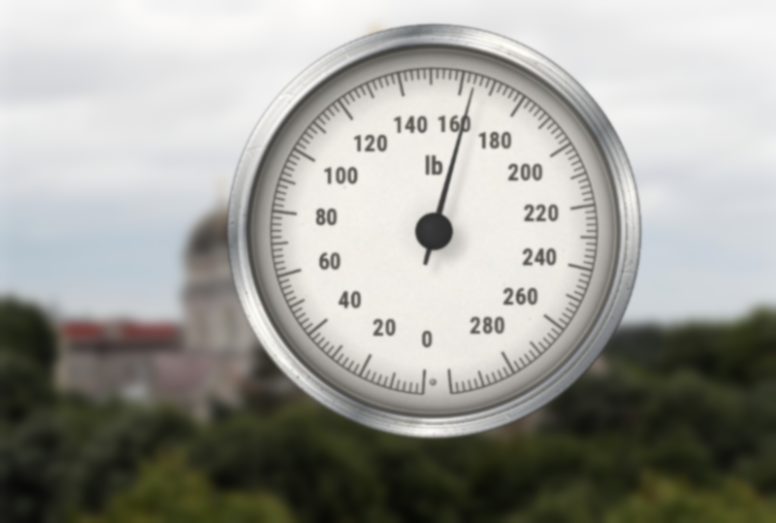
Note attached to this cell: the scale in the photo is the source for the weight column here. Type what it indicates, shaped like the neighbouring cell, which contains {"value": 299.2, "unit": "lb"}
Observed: {"value": 164, "unit": "lb"}
